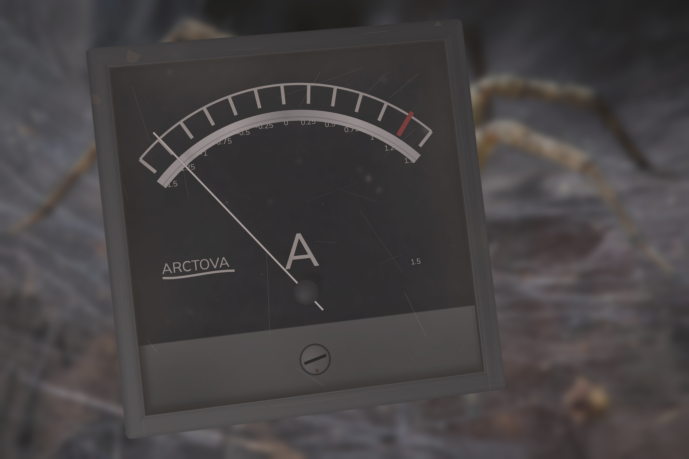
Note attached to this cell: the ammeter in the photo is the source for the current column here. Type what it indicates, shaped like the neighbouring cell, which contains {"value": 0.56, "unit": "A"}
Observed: {"value": -1.25, "unit": "A"}
